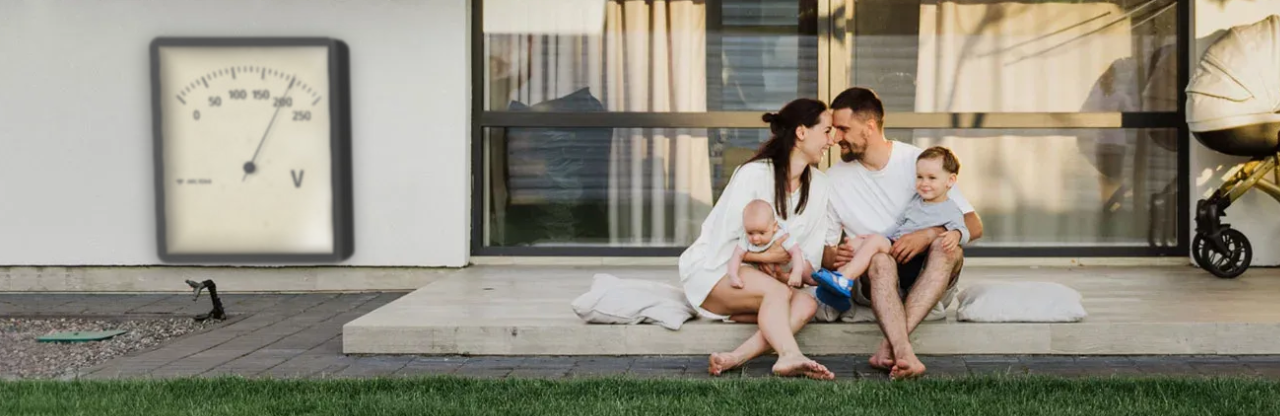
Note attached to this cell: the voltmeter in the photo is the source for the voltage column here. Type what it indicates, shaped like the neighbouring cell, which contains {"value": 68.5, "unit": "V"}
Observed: {"value": 200, "unit": "V"}
